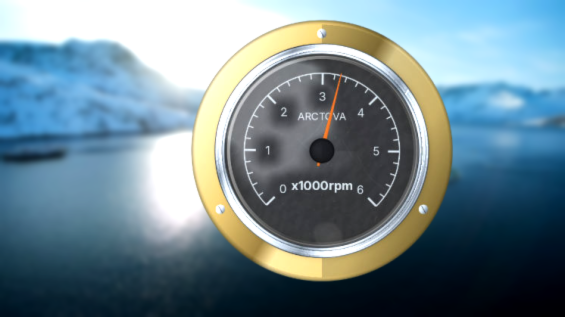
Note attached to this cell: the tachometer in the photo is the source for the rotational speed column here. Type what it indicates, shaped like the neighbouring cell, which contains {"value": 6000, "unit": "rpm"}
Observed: {"value": 3300, "unit": "rpm"}
